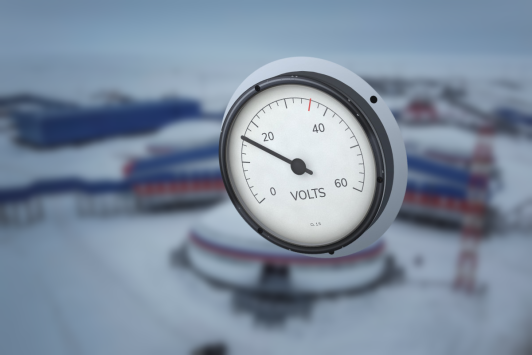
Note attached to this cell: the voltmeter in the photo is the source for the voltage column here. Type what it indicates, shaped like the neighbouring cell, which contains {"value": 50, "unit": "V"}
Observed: {"value": 16, "unit": "V"}
